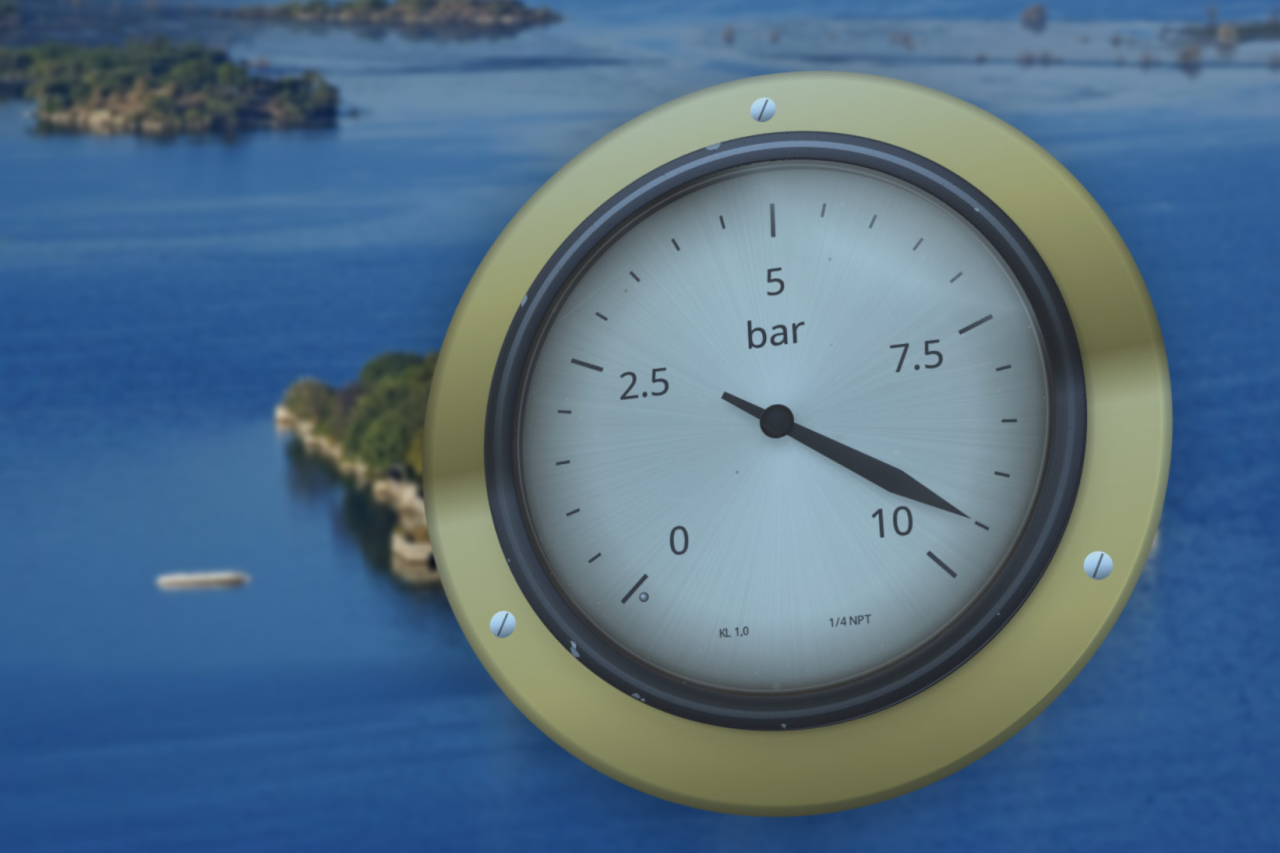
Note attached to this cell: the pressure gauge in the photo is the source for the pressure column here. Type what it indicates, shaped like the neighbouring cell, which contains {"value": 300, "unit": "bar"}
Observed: {"value": 9.5, "unit": "bar"}
